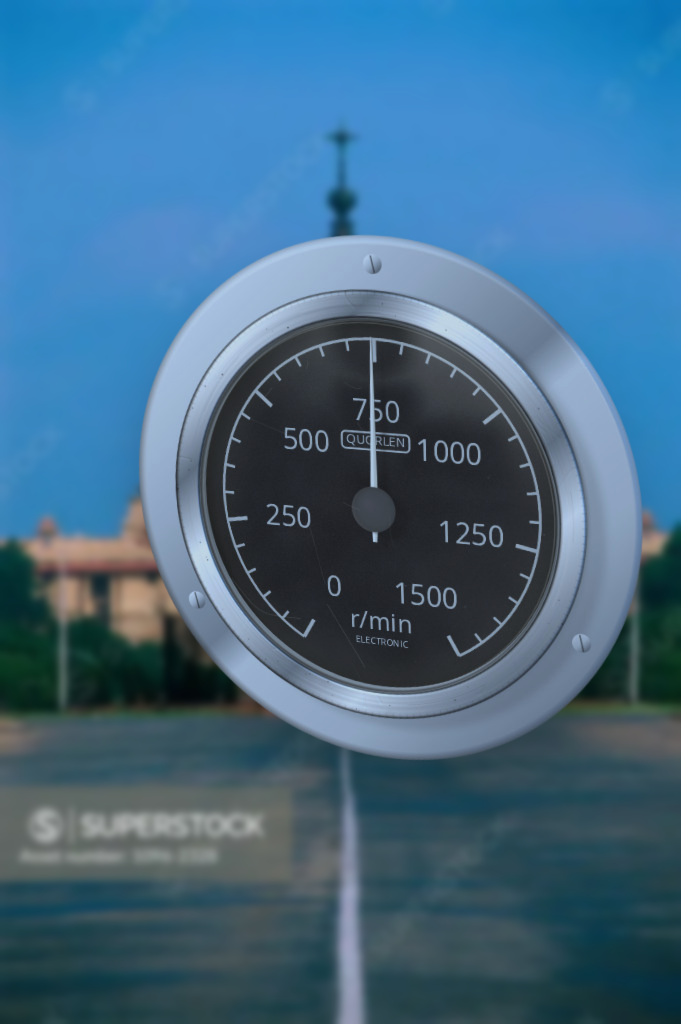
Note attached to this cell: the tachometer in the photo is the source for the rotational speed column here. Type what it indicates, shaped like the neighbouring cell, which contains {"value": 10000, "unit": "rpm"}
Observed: {"value": 750, "unit": "rpm"}
